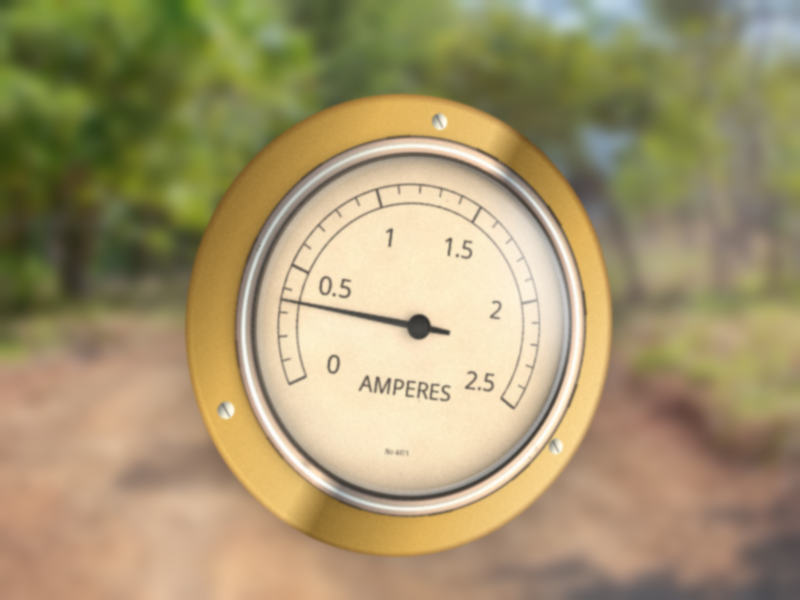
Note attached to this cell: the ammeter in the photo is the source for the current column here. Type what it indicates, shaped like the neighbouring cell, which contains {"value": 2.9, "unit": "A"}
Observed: {"value": 0.35, "unit": "A"}
